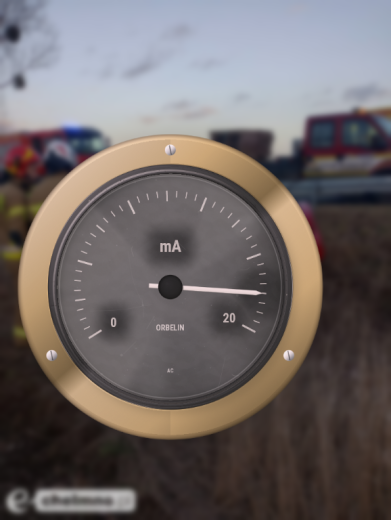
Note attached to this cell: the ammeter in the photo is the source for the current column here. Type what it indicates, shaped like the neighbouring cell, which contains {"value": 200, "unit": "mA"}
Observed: {"value": 18, "unit": "mA"}
